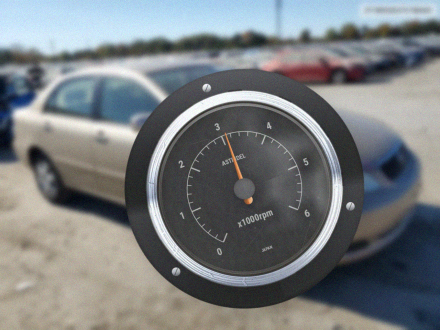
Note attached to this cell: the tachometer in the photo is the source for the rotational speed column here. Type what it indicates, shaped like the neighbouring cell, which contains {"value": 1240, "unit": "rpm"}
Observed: {"value": 3100, "unit": "rpm"}
